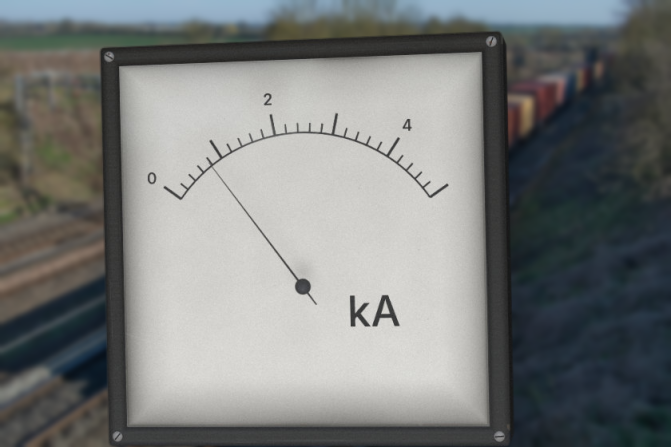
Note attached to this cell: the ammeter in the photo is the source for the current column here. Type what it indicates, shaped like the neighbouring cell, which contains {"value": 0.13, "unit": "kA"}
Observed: {"value": 0.8, "unit": "kA"}
